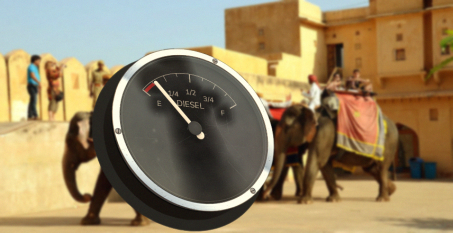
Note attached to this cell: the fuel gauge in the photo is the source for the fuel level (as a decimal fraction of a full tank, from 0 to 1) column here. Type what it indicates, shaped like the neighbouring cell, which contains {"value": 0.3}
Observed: {"value": 0.125}
